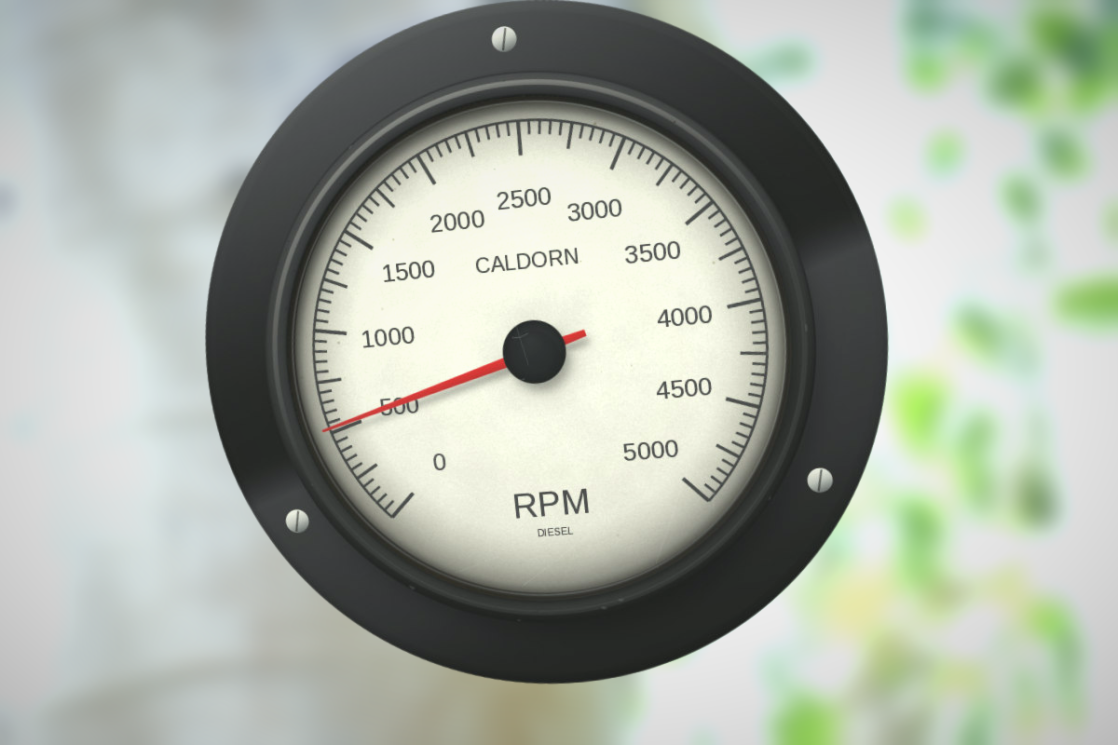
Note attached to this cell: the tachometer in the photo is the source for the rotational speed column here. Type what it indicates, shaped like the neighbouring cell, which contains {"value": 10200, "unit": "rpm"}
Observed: {"value": 525, "unit": "rpm"}
